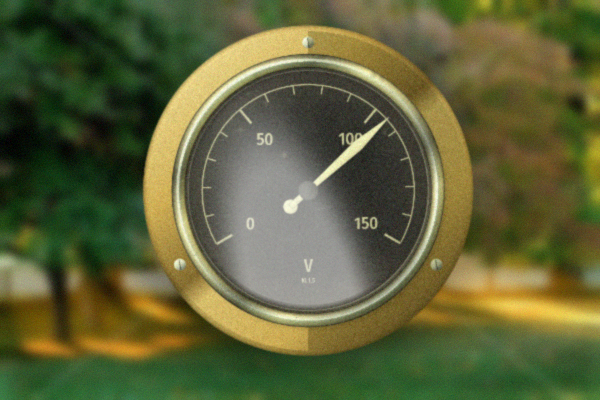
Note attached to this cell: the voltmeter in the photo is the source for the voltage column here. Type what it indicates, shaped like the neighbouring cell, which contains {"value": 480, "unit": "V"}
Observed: {"value": 105, "unit": "V"}
